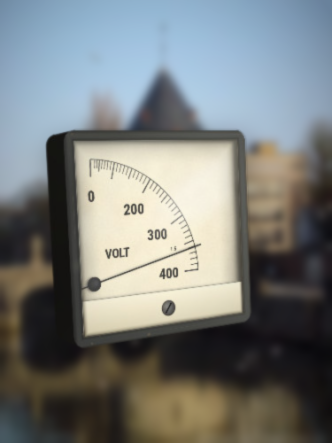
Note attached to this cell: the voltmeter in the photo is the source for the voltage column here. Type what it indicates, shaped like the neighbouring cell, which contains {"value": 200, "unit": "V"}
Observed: {"value": 360, "unit": "V"}
